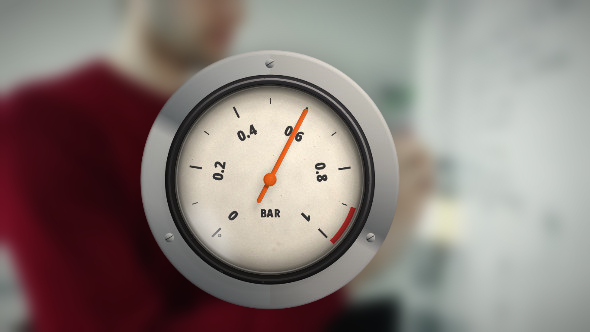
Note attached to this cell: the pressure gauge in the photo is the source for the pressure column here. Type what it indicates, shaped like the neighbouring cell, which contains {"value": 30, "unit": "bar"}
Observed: {"value": 0.6, "unit": "bar"}
